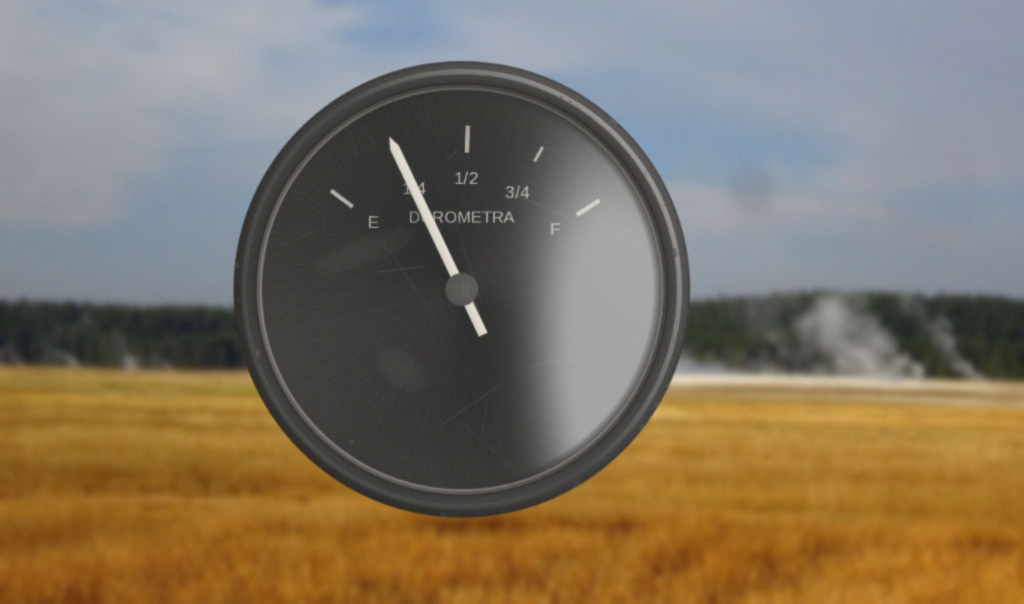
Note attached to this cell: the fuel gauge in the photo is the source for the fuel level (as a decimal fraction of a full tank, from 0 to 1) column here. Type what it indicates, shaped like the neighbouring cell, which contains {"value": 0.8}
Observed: {"value": 0.25}
